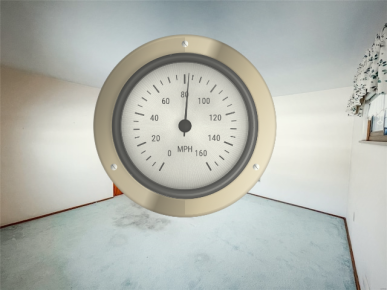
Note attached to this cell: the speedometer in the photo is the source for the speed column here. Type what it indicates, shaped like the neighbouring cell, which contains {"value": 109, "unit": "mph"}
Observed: {"value": 82.5, "unit": "mph"}
